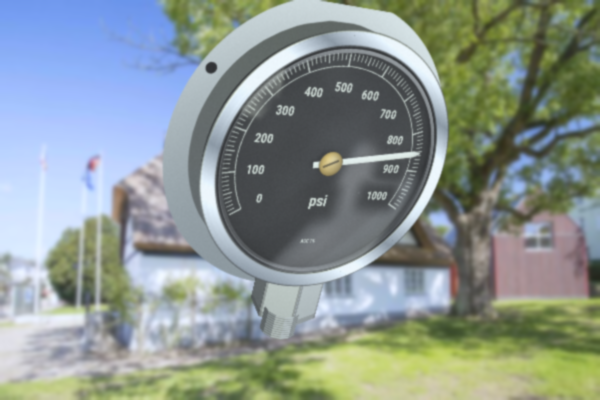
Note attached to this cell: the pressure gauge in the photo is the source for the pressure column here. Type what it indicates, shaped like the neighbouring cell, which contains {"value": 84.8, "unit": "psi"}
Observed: {"value": 850, "unit": "psi"}
